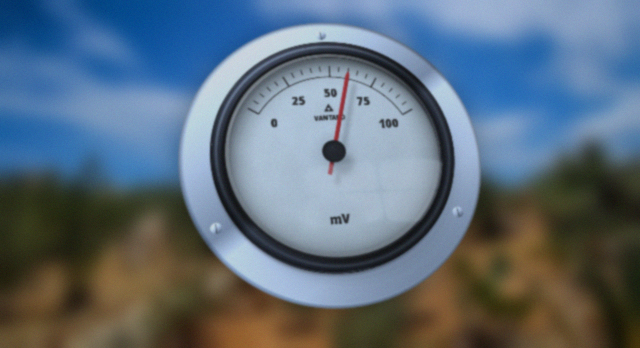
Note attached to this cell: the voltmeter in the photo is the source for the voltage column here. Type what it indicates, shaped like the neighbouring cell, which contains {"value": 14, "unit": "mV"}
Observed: {"value": 60, "unit": "mV"}
